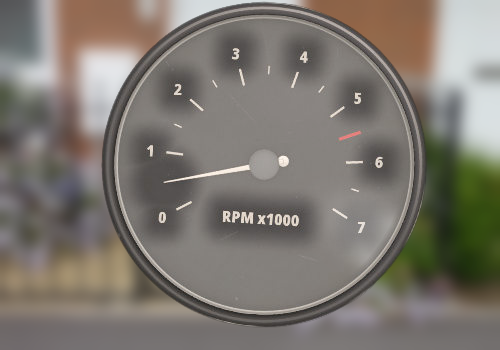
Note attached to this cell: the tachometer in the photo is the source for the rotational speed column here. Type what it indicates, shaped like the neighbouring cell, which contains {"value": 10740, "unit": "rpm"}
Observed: {"value": 500, "unit": "rpm"}
